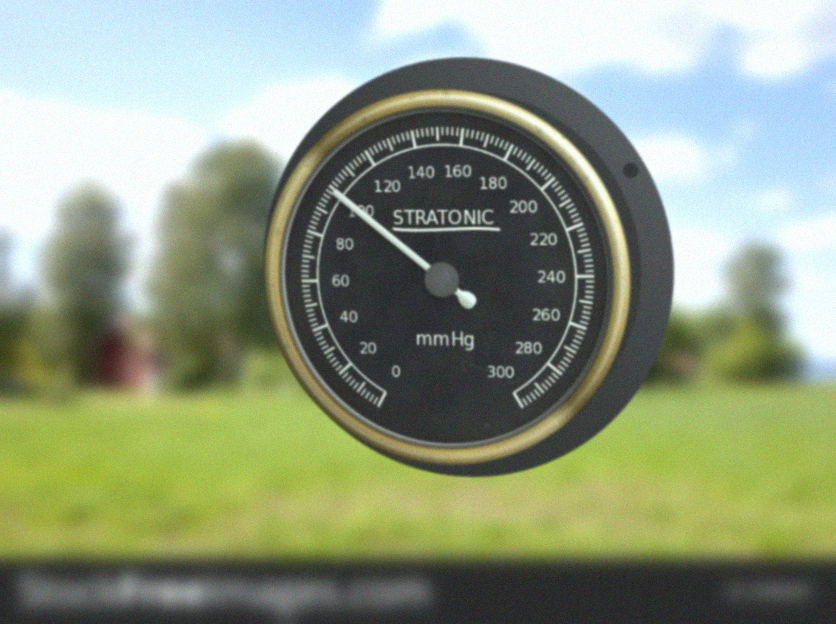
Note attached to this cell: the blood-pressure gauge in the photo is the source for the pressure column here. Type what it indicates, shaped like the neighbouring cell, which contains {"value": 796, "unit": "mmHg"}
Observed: {"value": 100, "unit": "mmHg"}
